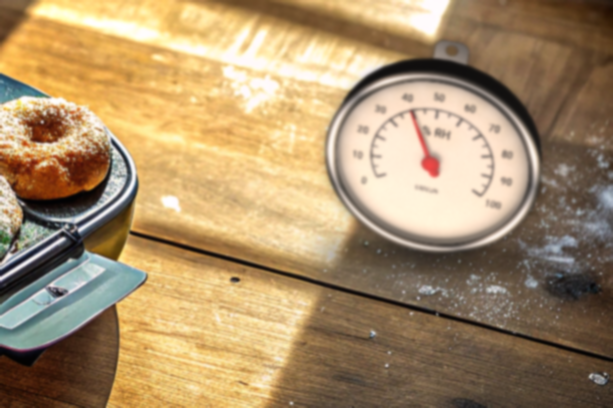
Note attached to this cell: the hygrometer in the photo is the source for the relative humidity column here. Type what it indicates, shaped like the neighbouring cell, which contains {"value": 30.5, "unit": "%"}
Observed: {"value": 40, "unit": "%"}
